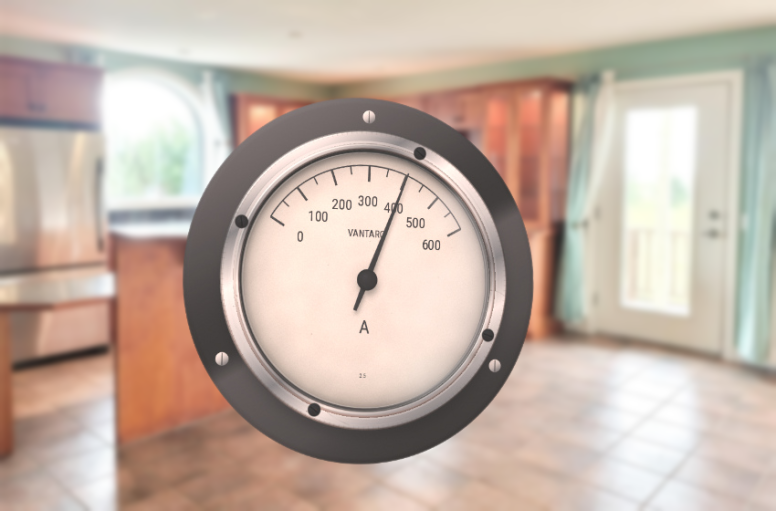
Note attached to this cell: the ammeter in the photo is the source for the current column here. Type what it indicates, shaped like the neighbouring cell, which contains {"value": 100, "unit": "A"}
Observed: {"value": 400, "unit": "A"}
